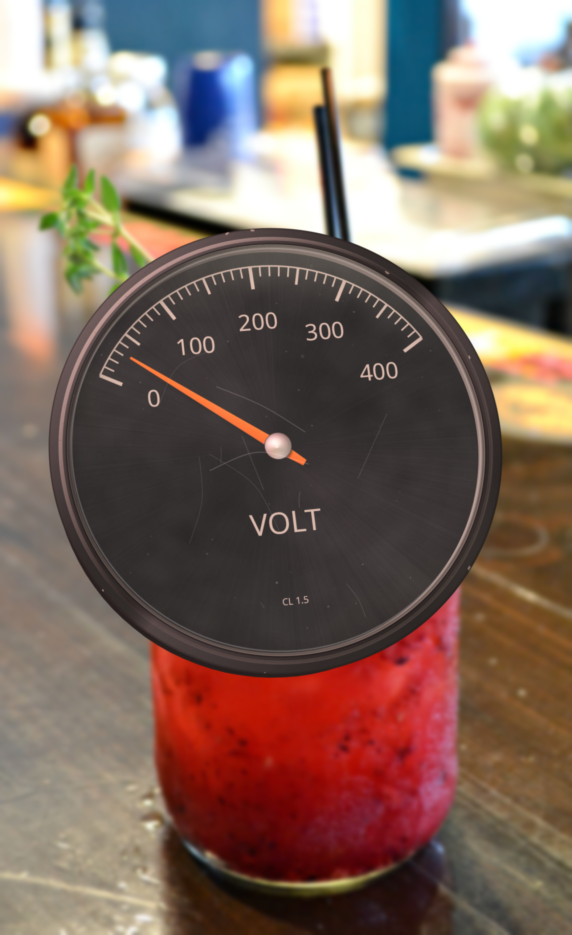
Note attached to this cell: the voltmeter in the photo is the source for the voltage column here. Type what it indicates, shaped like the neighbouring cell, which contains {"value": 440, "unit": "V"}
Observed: {"value": 30, "unit": "V"}
